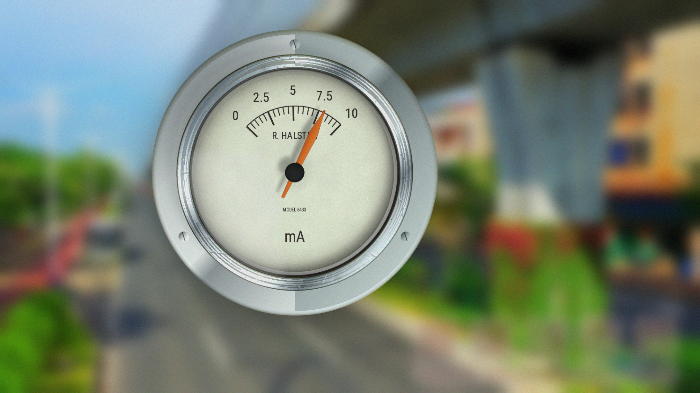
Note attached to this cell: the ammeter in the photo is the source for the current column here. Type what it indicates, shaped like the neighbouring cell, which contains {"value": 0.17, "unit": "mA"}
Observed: {"value": 8, "unit": "mA"}
